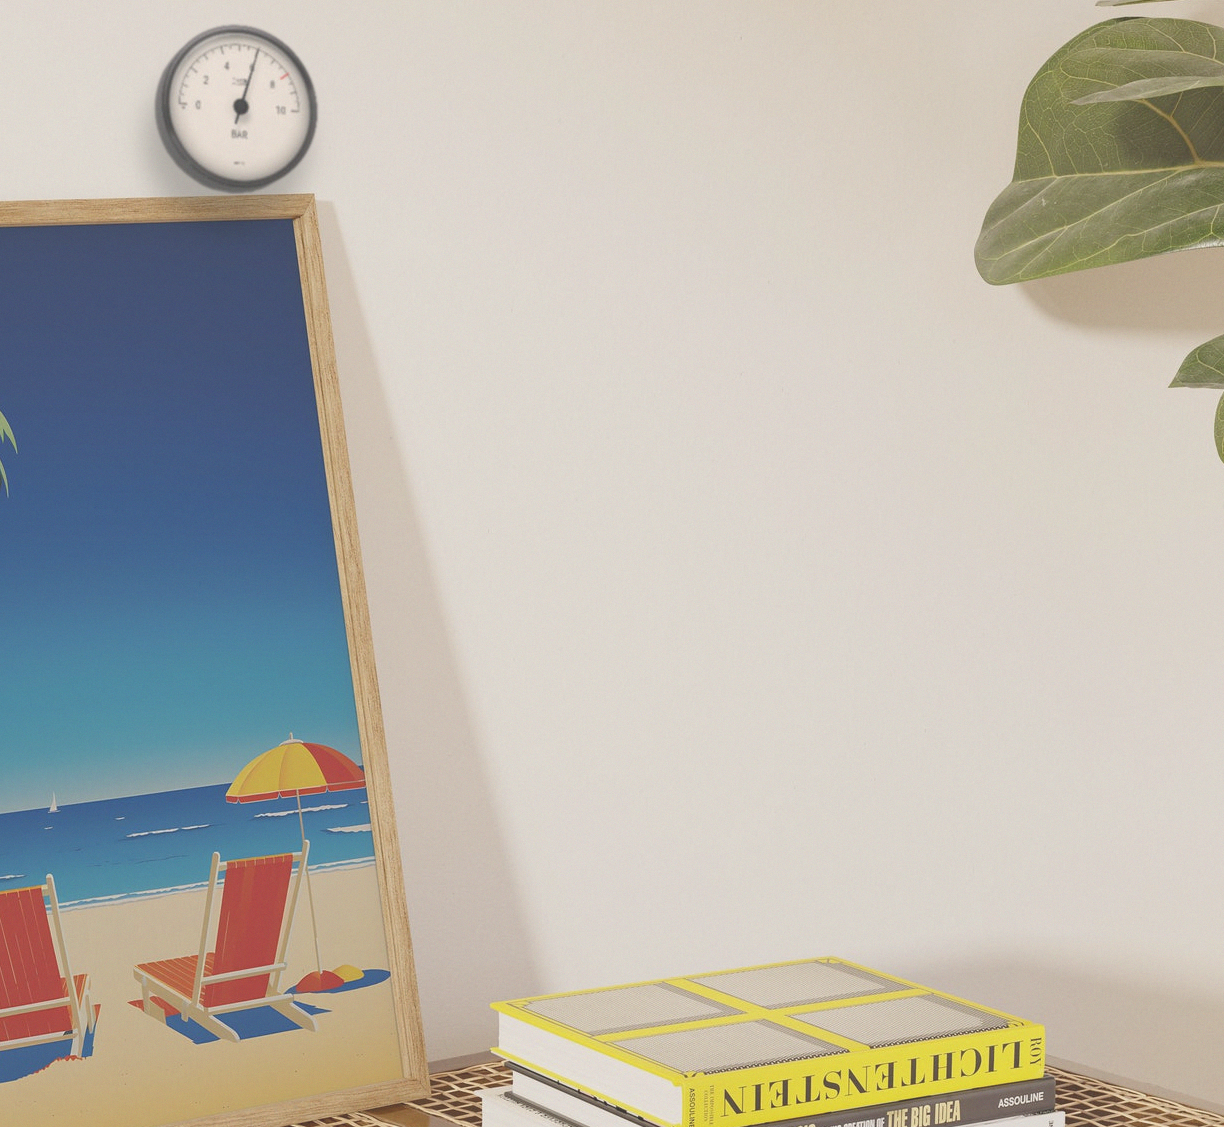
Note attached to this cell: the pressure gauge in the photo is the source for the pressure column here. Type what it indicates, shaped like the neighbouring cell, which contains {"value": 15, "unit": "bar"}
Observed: {"value": 6, "unit": "bar"}
